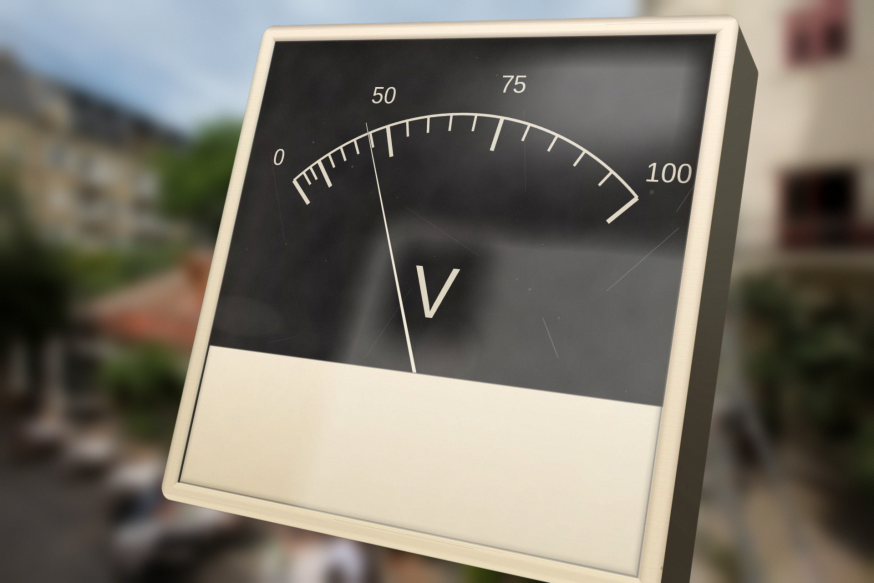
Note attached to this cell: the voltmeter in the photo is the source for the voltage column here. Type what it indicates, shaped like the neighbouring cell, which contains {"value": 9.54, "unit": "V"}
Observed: {"value": 45, "unit": "V"}
